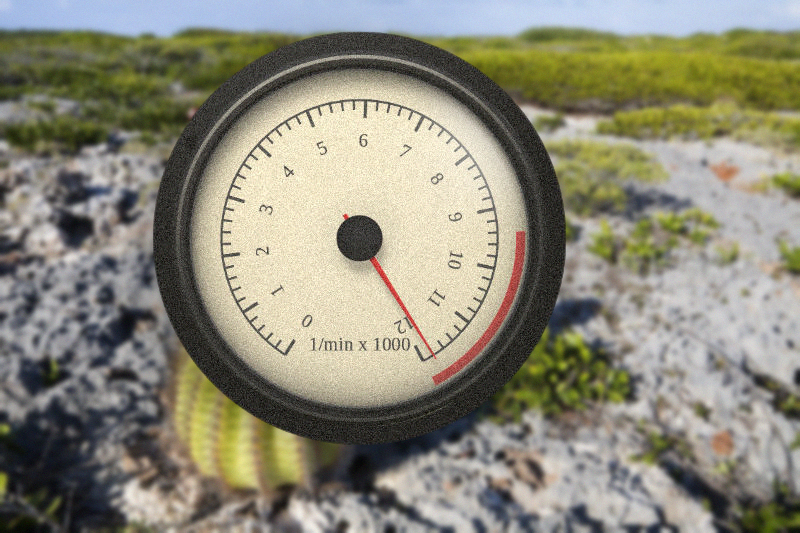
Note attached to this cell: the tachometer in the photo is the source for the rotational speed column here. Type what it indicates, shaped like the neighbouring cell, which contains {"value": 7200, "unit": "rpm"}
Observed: {"value": 11800, "unit": "rpm"}
